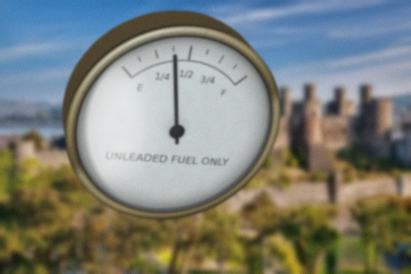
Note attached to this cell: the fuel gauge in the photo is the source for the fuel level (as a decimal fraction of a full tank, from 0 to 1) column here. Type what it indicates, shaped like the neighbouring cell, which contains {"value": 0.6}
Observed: {"value": 0.375}
